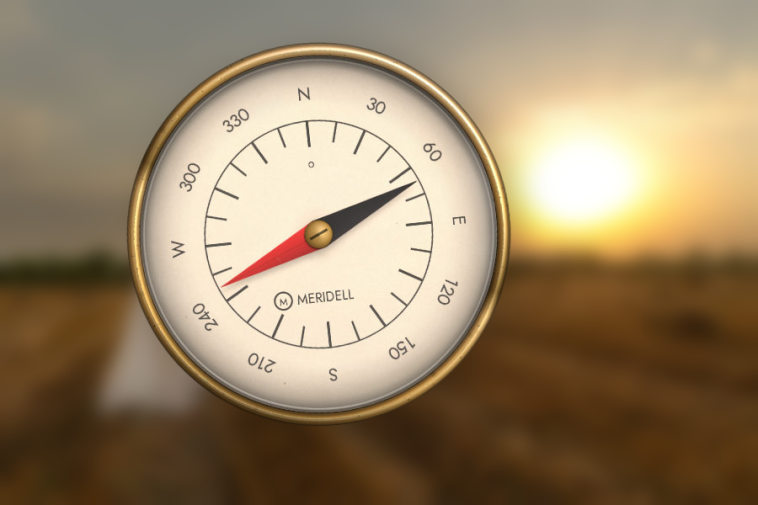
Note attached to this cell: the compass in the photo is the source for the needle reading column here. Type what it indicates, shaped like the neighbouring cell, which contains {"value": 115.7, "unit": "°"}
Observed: {"value": 247.5, "unit": "°"}
